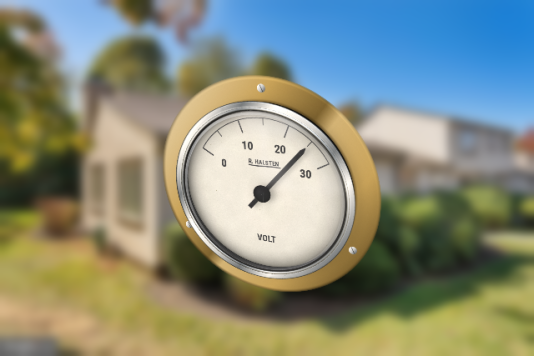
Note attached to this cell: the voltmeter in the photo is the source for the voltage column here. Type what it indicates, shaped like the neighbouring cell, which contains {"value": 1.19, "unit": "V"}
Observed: {"value": 25, "unit": "V"}
